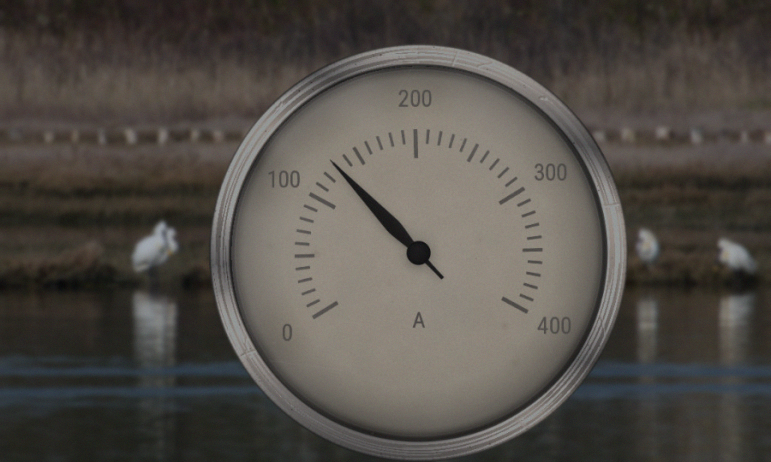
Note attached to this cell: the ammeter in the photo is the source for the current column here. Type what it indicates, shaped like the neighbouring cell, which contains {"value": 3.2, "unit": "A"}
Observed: {"value": 130, "unit": "A"}
